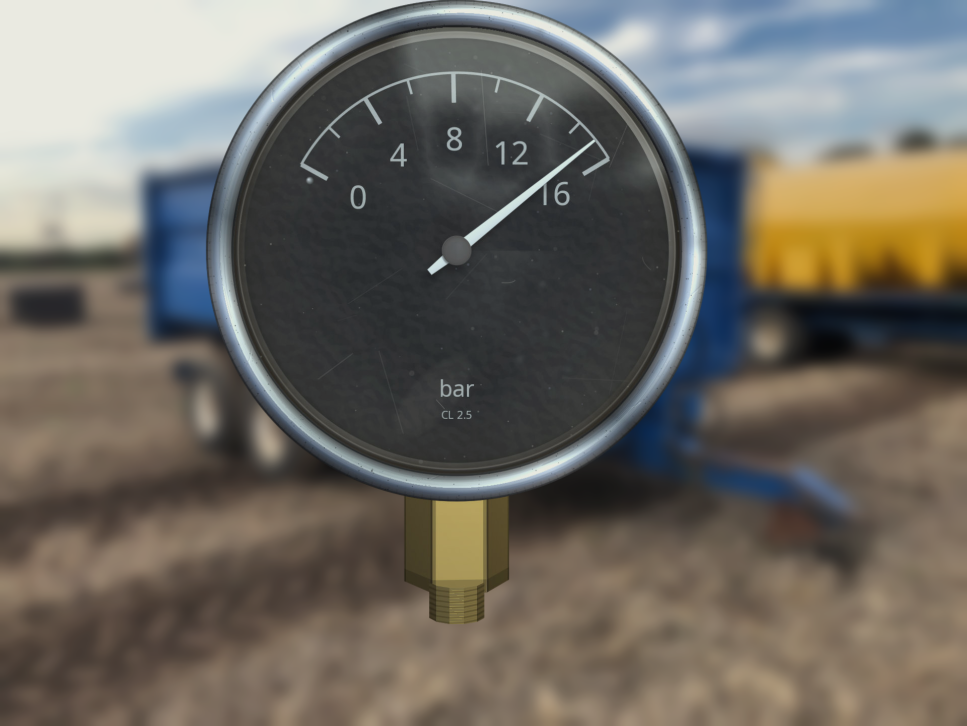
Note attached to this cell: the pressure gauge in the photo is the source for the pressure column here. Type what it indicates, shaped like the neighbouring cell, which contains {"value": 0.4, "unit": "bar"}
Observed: {"value": 15, "unit": "bar"}
